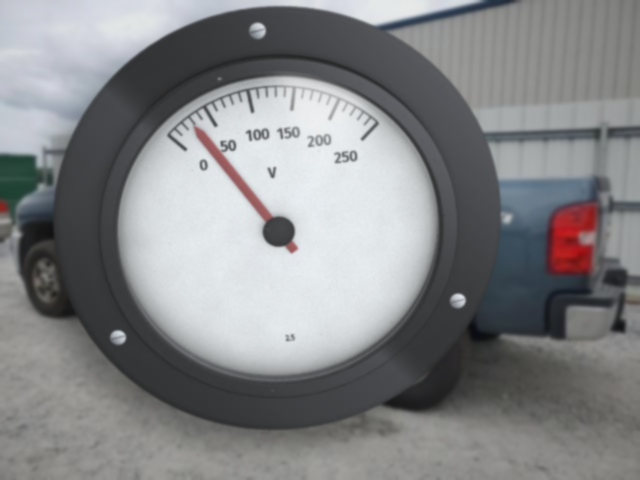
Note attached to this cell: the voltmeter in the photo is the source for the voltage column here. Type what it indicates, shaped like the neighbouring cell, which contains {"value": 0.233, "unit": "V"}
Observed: {"value": 30, "unit": "V"}
